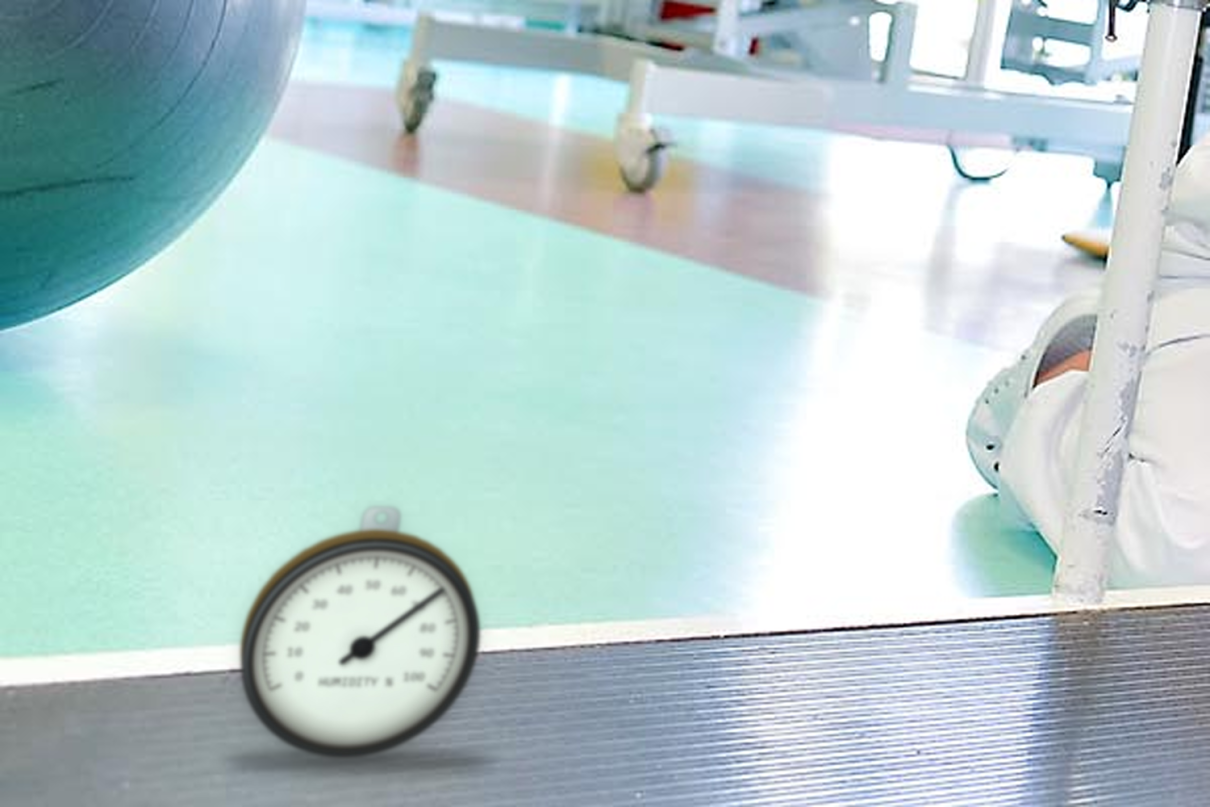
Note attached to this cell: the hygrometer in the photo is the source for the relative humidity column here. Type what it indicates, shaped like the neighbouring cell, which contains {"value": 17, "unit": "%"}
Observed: {"value": 70, "unit": "%"}
